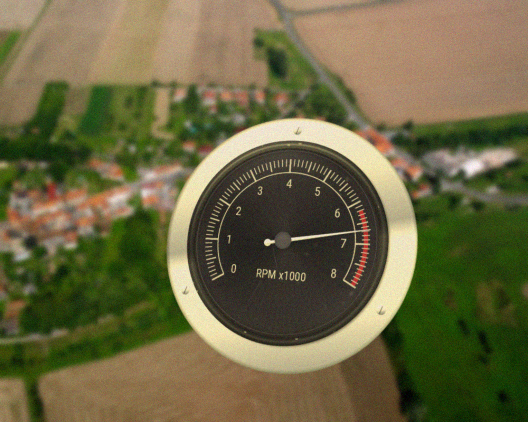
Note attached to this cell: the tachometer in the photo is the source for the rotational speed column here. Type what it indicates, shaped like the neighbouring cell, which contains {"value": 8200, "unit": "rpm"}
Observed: {"value": 6700, "unit": "rpm"}
